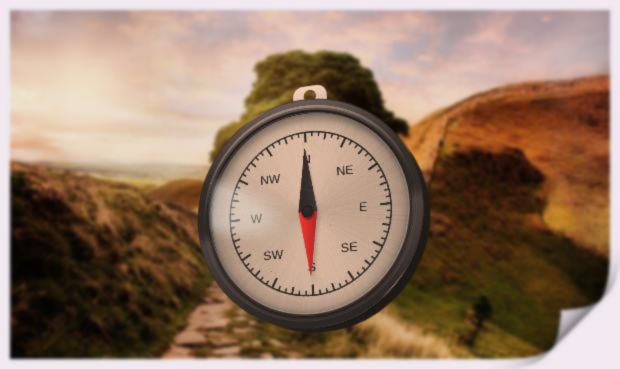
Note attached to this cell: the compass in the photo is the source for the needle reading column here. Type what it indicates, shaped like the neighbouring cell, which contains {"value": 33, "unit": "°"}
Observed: {"value": 180, "unit": "°"}
